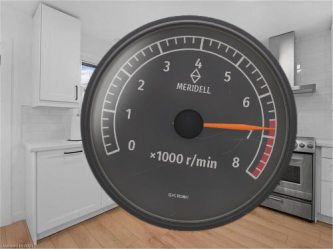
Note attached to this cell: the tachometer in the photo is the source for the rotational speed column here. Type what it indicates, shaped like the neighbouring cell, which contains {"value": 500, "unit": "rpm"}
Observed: {"value": 6800, "unit": "rpm"}
